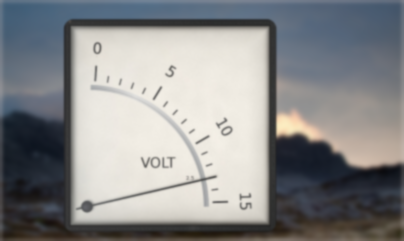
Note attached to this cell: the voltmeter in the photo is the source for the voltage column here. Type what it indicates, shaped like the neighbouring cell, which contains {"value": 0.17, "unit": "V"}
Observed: {"value": 13, "unit": "V"}
